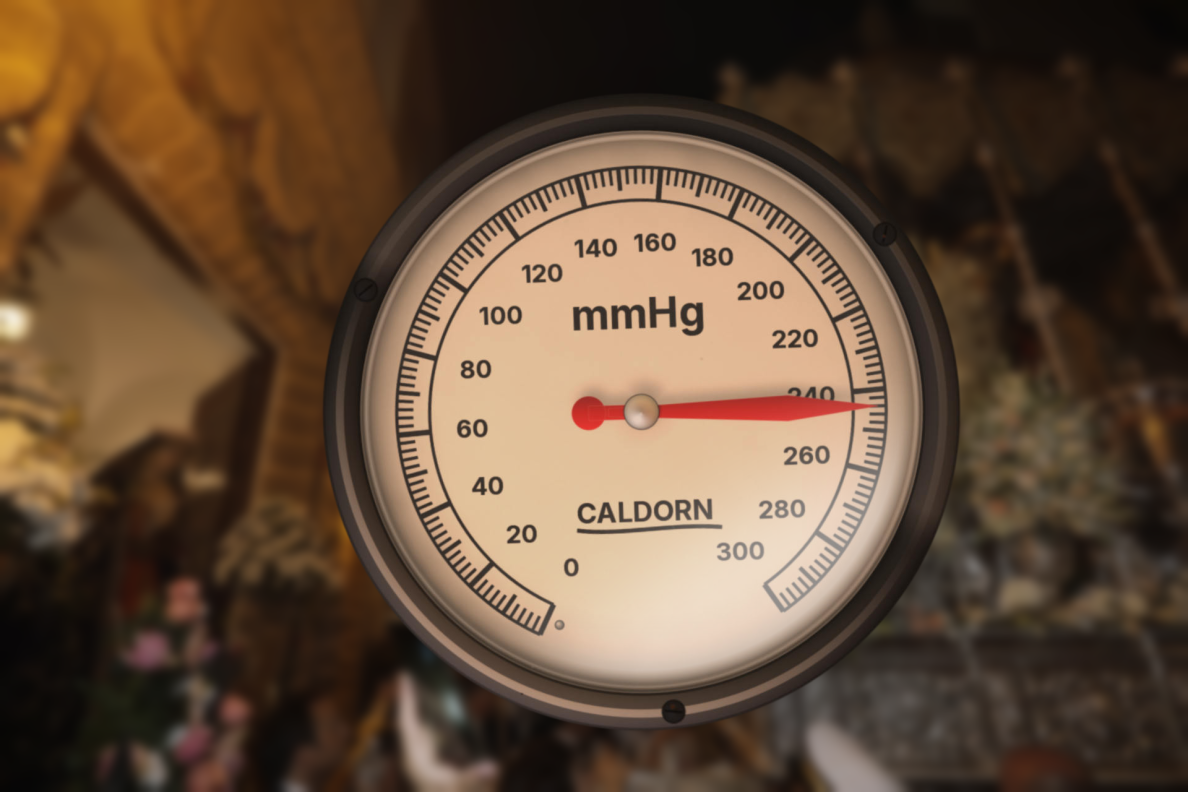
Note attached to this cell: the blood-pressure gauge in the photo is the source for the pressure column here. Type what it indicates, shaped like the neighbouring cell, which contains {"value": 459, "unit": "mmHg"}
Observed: {"value": 244, "unit": "mmHg"}
